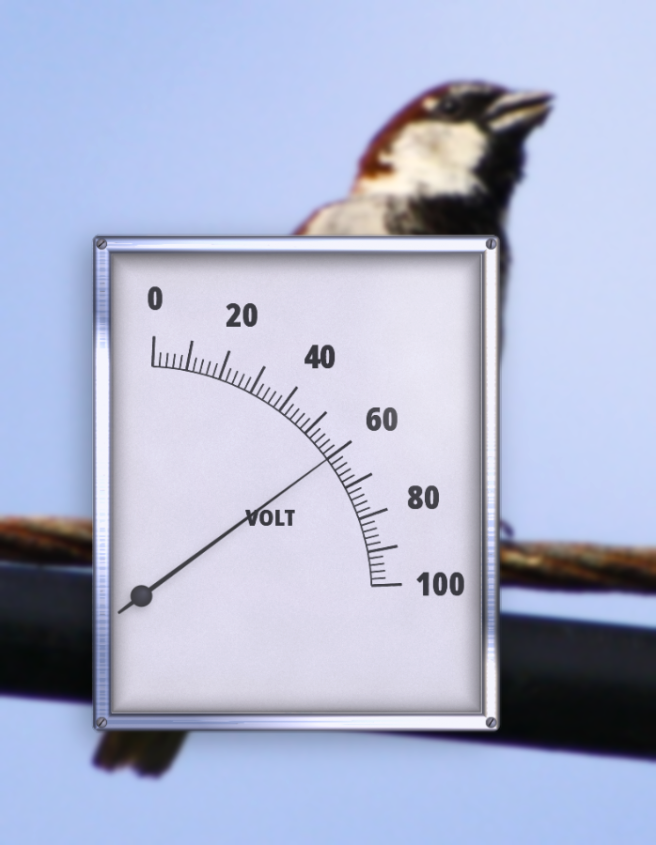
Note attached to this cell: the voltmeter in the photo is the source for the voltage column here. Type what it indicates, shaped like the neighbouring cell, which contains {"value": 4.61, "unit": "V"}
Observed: {"value": 60, "unit": "V"}
